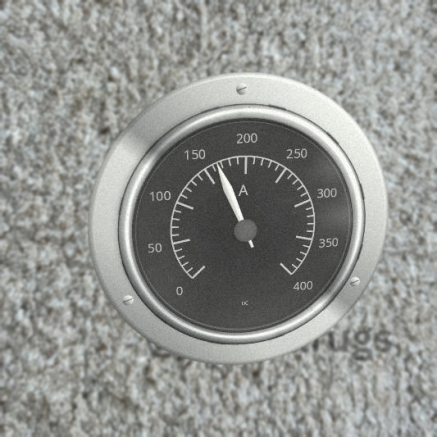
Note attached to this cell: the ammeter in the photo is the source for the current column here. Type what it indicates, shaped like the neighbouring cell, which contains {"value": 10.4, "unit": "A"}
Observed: {"value": 165, "unit": "A"}
